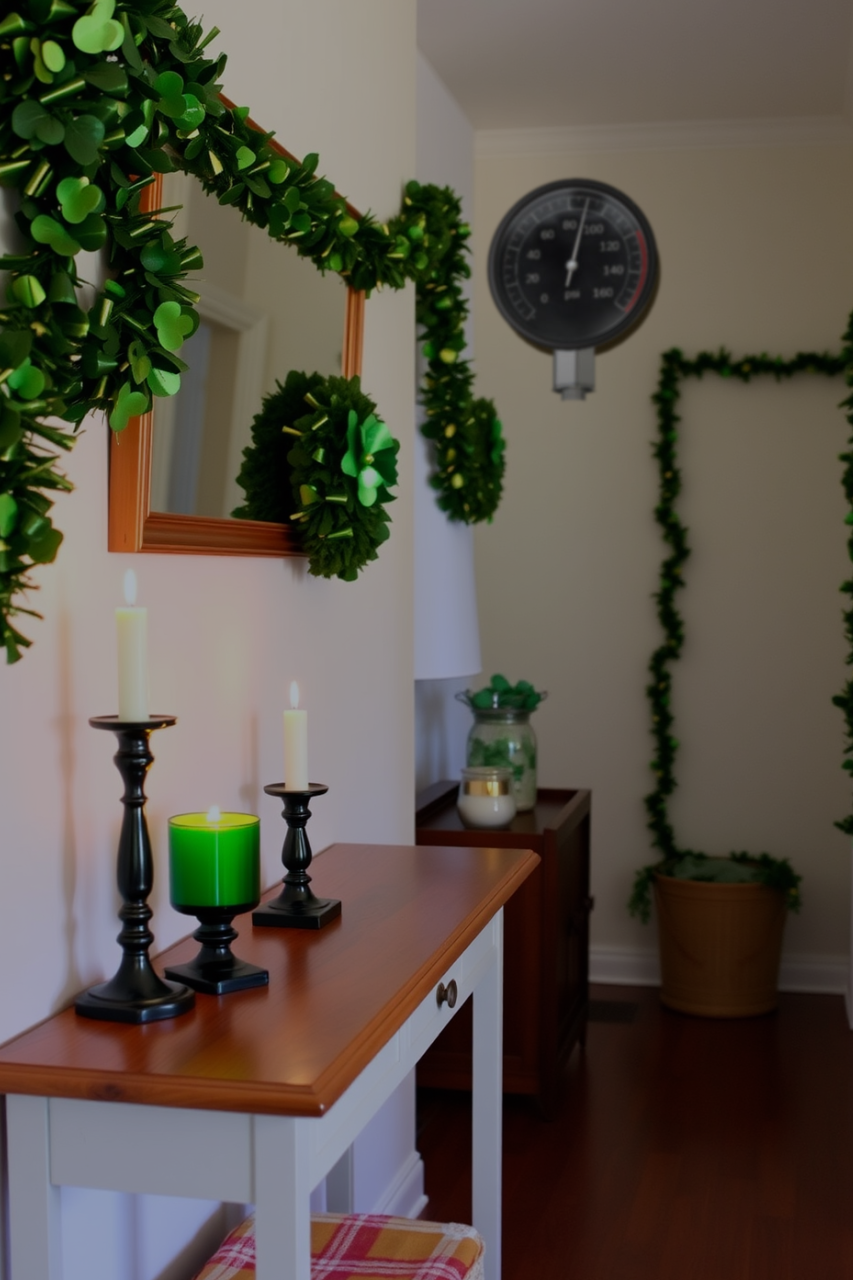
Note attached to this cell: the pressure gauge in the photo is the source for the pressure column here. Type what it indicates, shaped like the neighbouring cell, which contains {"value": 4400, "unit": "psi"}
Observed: {"value": 90, "unit": "psi"}
